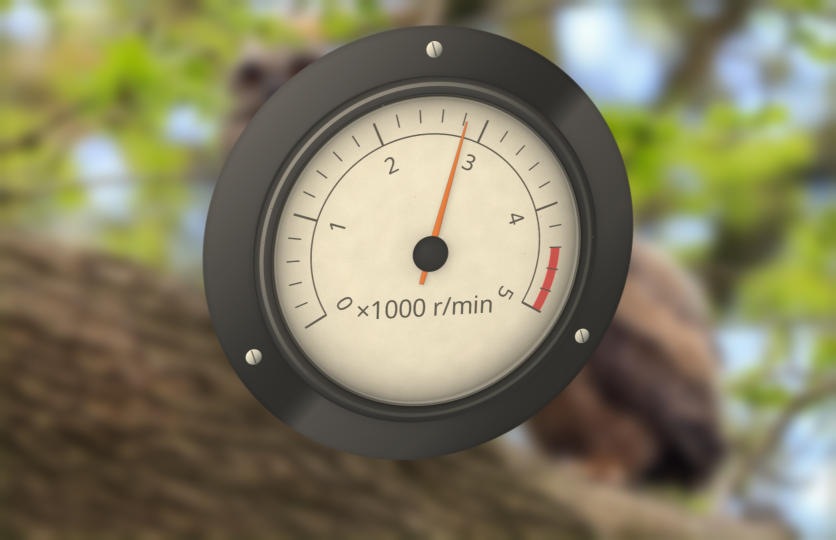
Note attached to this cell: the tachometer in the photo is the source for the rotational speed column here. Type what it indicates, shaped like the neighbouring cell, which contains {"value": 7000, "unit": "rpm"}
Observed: {"value": 2800, "unit": "rpm"}
